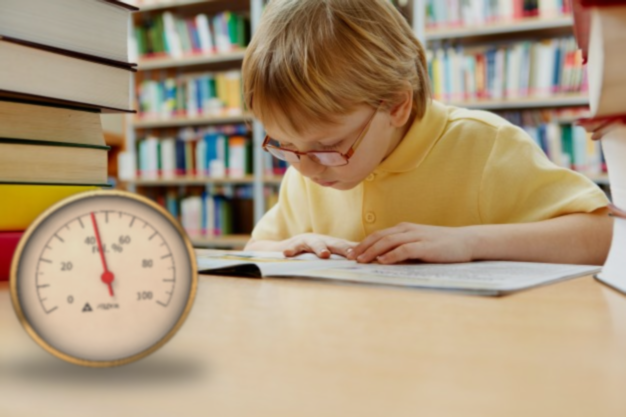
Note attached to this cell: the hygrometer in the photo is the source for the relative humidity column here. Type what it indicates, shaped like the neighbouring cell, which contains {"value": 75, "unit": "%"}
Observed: {"value": 45, "unit": "%"}
